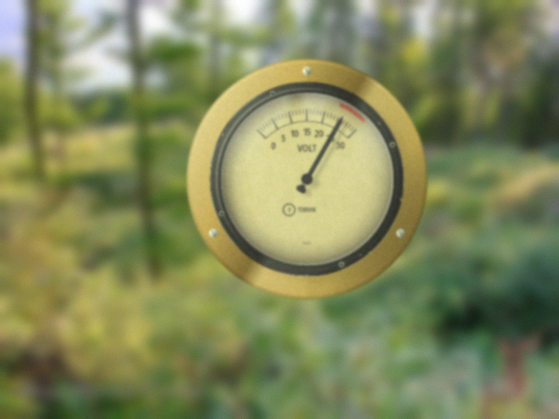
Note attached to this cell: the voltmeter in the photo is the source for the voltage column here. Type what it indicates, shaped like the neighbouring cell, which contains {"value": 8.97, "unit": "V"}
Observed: {"value": 25, "unit": "V"}
